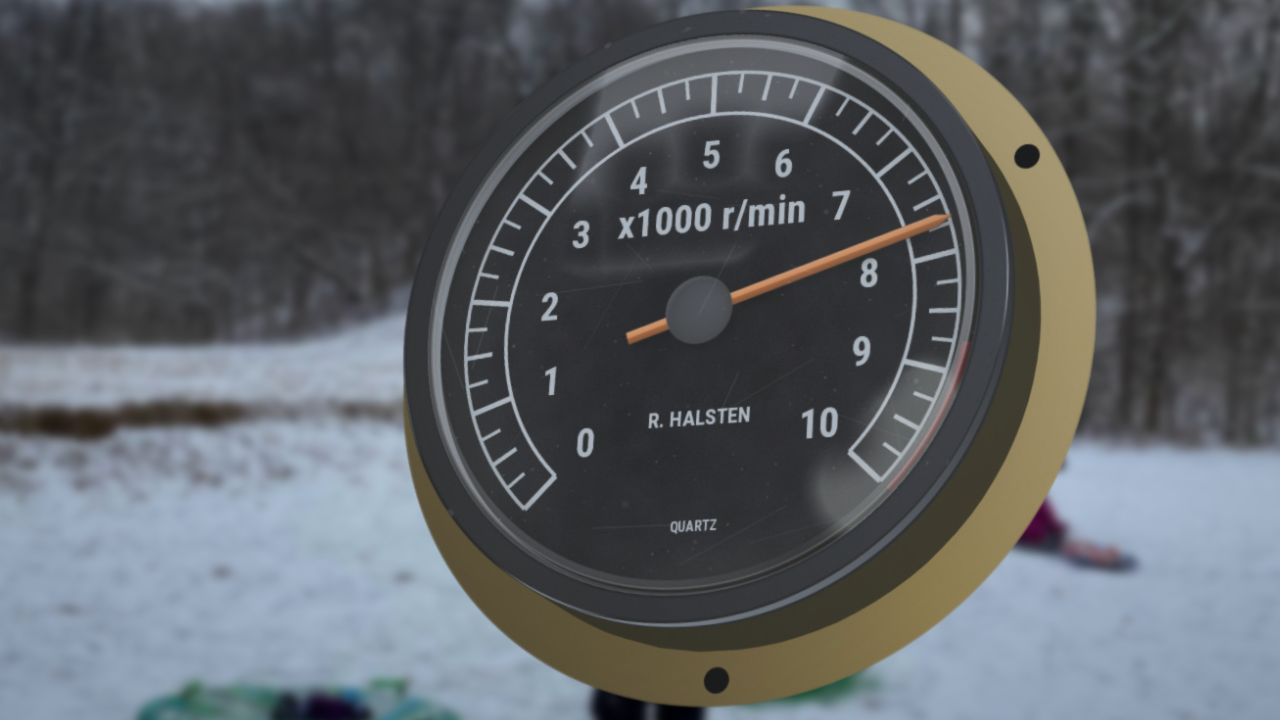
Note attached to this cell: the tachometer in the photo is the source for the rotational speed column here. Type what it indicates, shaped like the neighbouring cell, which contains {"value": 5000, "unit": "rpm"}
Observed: {"value": 7750, "unit": "rpm"}
